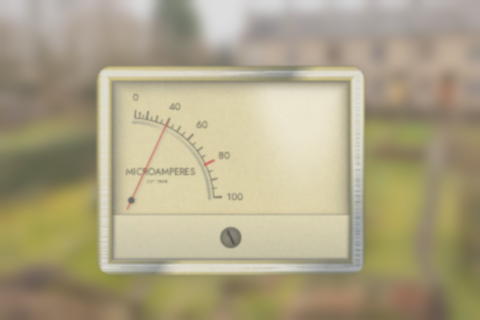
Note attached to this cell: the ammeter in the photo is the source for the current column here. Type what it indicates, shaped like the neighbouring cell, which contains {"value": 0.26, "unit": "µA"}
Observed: {"value": 40, "unit": "µA"}
